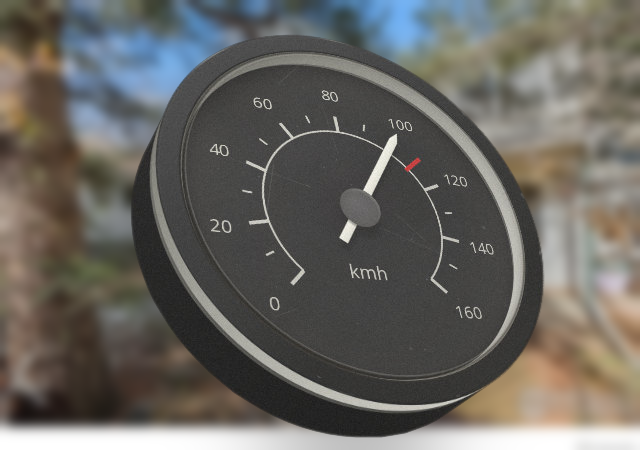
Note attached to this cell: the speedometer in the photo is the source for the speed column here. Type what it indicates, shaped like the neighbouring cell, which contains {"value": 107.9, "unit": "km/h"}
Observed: {"value": 100, "unit": "km/h"}
